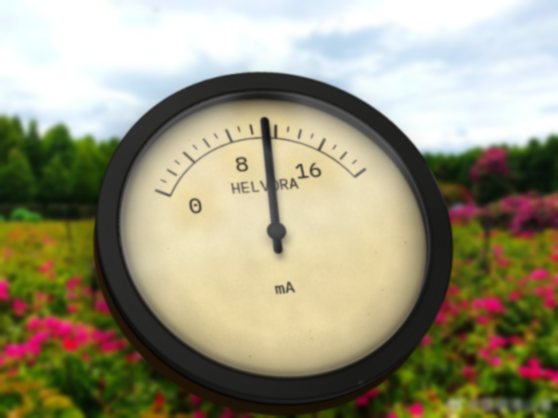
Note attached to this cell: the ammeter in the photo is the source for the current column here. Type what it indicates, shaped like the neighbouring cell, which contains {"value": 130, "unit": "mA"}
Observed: {"value": 11, "unit": "mA"}
